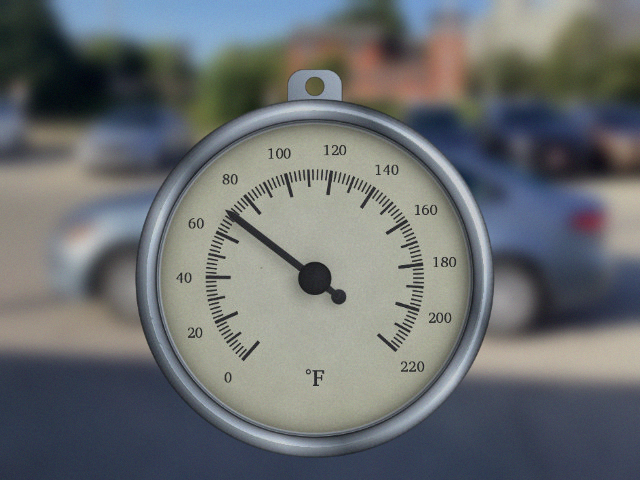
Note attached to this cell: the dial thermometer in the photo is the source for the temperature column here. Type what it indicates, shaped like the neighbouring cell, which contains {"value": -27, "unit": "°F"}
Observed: {"value": 70, "unit": "°F"}
